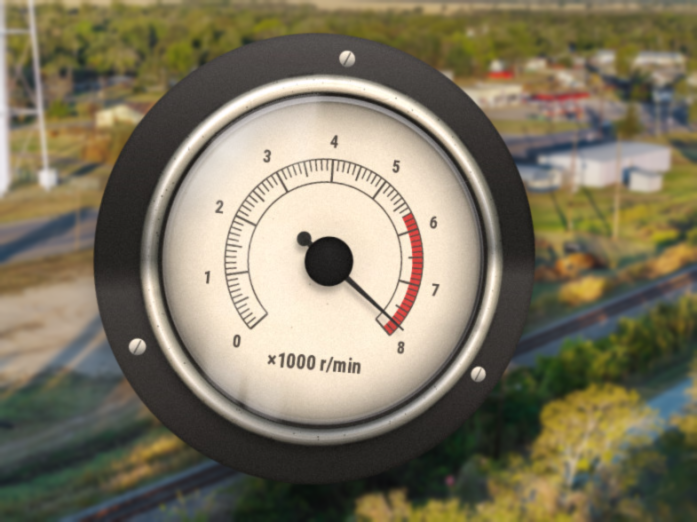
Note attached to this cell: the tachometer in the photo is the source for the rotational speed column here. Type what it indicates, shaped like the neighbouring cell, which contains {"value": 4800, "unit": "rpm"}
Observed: {"value": 7800, "unit": "rpm"}
